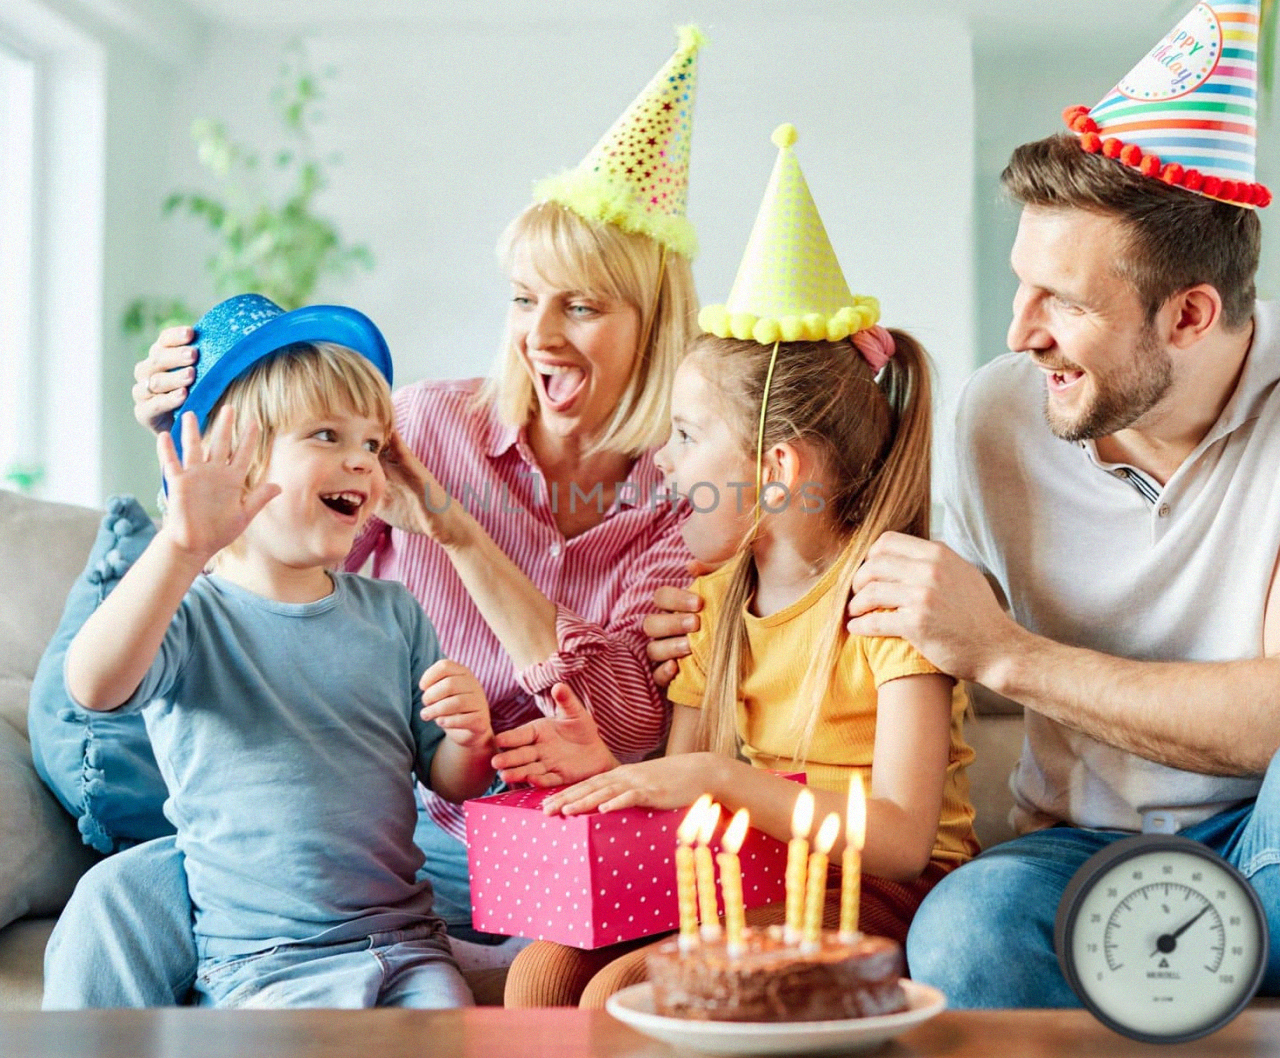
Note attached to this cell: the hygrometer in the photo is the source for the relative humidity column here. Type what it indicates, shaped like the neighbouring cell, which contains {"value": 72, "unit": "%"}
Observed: {"value": 70, "unit": "%"}
